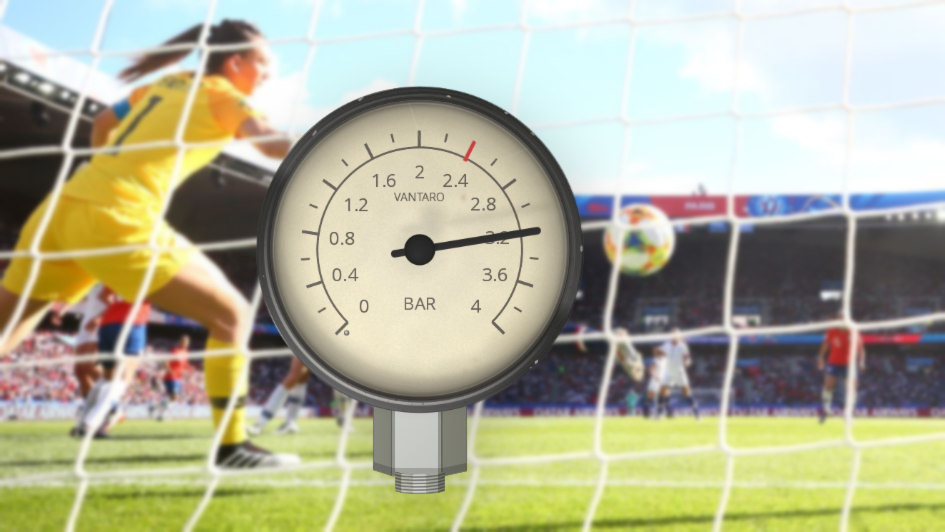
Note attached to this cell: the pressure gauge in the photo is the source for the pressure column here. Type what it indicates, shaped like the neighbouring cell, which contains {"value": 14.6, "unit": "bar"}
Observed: {"value": 3.2, "unit": "bar"}
